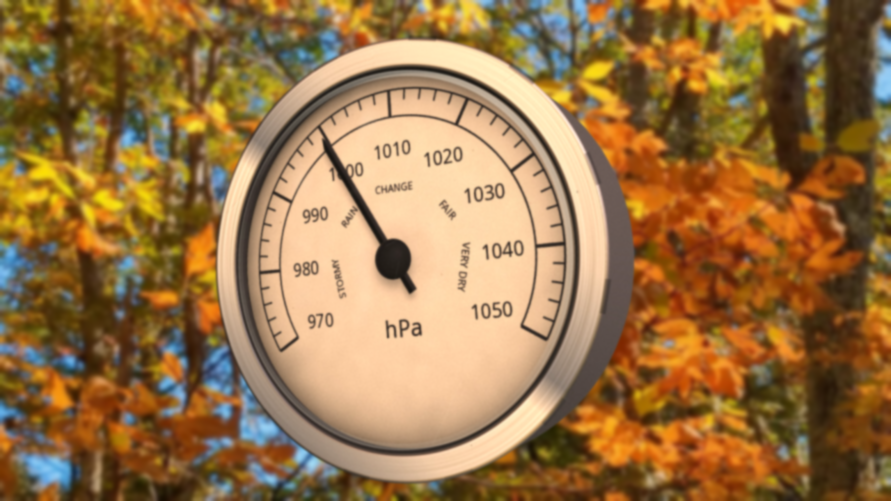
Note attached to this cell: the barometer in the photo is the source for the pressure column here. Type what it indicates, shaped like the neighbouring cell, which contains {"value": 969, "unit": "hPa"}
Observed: {"value": 1000, "unit": "hPa"}
